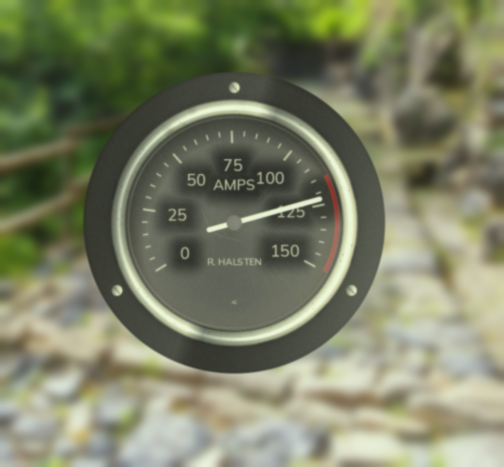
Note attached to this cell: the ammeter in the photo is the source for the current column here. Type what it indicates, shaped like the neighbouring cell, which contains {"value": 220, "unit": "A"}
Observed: {"value": 122.5, "unit": "A"}
